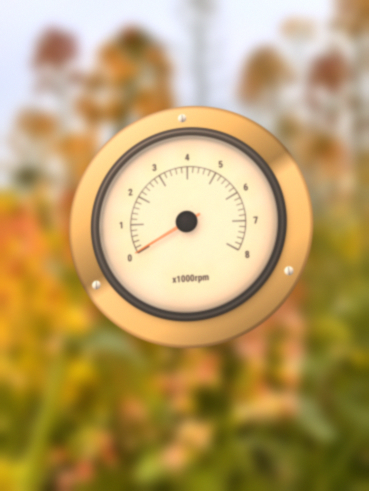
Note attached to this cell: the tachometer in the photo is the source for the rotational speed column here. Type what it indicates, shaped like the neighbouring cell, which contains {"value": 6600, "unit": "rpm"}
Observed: {"value": 0, "unit": "rpm"}
